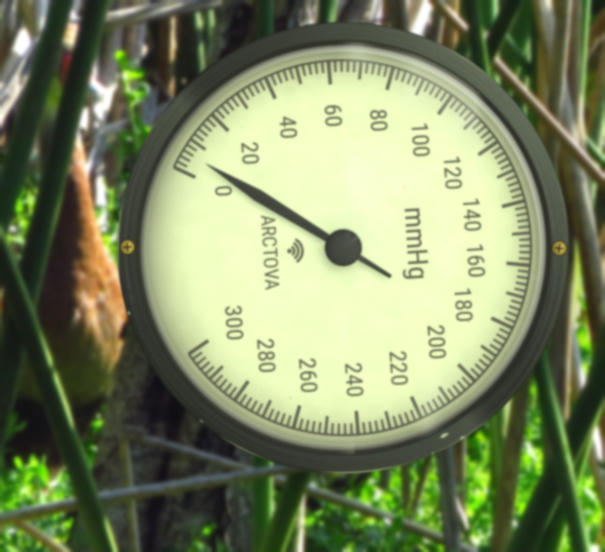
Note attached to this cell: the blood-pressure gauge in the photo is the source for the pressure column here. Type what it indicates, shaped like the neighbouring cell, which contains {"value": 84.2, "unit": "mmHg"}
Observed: {"value": 6, "unit": "mmHg"}
